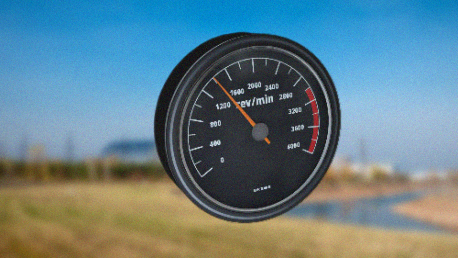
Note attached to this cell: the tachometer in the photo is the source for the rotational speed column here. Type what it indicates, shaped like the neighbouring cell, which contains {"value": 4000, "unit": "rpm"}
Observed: {"value": 1400, "unit": "rpm"}
